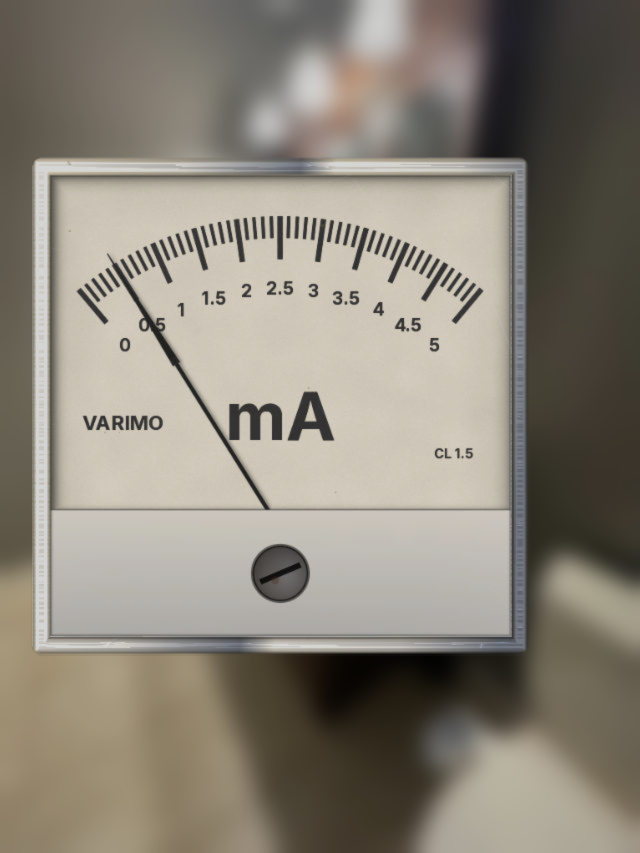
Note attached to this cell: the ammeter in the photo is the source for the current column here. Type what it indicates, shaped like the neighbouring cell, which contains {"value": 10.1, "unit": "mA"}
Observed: {"value": 0.5, "unit": "mA"}
